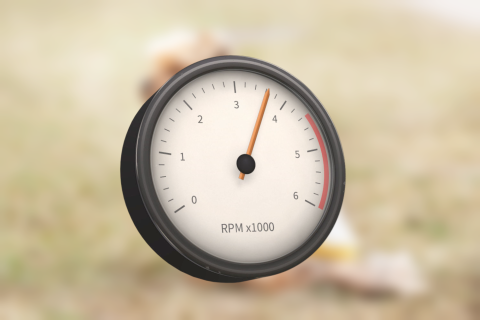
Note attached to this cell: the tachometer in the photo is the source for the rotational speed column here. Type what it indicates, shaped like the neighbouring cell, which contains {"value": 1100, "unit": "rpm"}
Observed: {"value": 3600, "unit": "rpm"}
